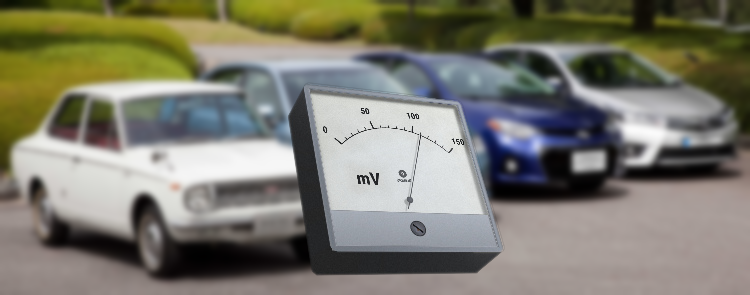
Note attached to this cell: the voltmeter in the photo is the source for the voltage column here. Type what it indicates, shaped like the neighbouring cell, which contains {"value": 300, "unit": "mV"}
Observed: {"value": 110, "unit": "mV"}
